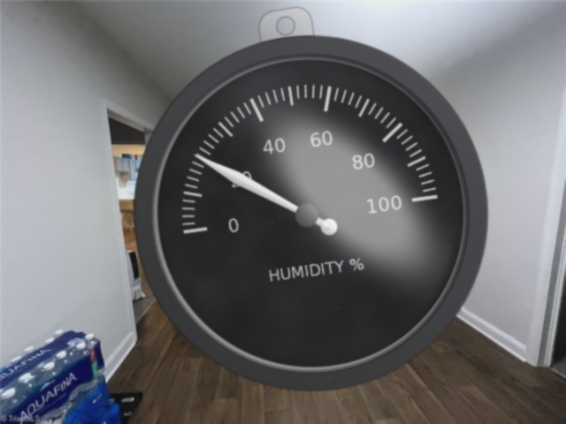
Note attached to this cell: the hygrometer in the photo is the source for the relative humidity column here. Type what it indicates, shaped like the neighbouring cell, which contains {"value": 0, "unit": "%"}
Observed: {"value": 20, "unit": "%"}
